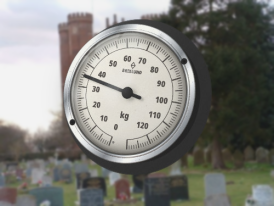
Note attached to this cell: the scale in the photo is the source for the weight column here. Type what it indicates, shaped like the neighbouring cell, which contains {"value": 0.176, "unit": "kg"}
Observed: {"value": 35, "unit": "kg"}
